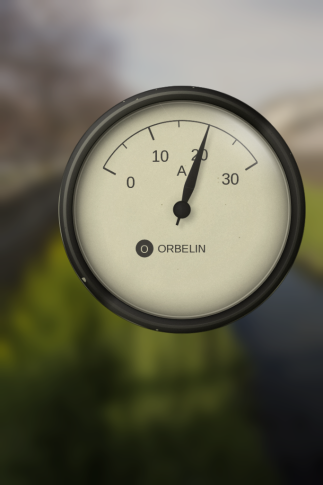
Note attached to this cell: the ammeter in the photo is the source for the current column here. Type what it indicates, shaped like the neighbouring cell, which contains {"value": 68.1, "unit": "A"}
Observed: {"value": 20, "unit": "A"}
